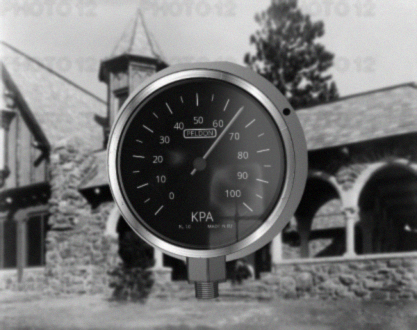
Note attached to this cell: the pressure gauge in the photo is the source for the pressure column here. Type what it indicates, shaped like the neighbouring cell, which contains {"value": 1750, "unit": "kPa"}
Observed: {"value": 65, "unit": "kPa"}
